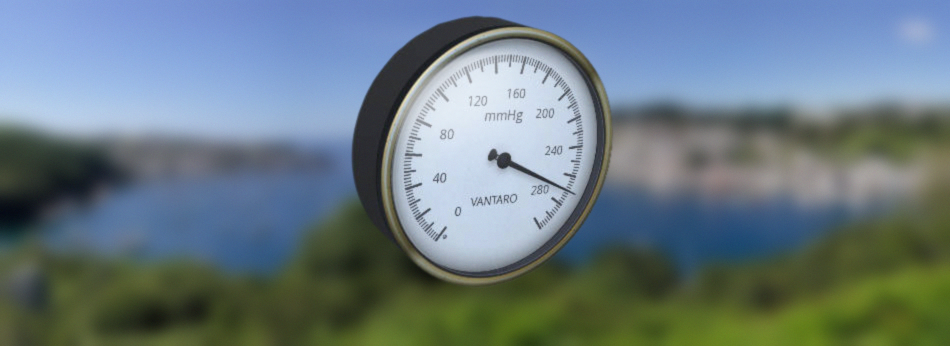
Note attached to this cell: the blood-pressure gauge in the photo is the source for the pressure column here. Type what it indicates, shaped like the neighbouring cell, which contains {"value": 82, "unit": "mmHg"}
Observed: {"value": 270, "unit": "mmHg"}
